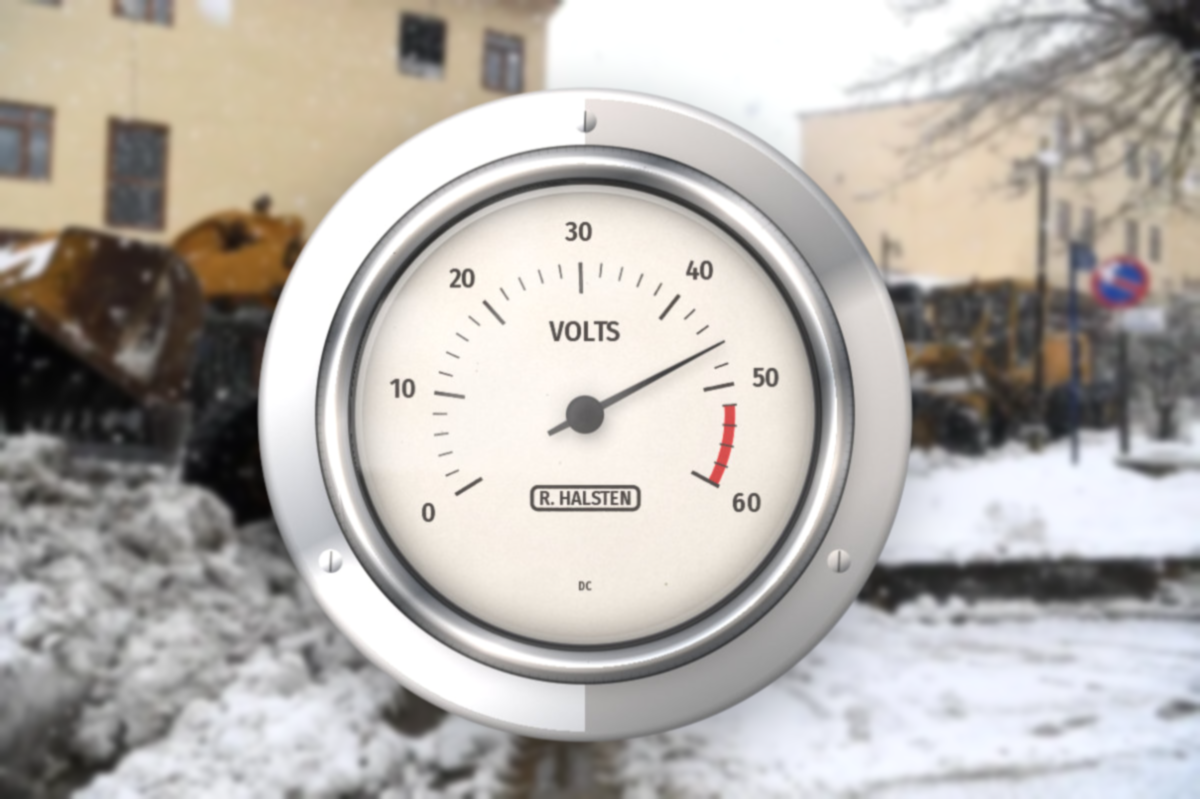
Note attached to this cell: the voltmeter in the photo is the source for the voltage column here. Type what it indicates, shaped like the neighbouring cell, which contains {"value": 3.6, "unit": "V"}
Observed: {"value": 46, "unit": "V"}
